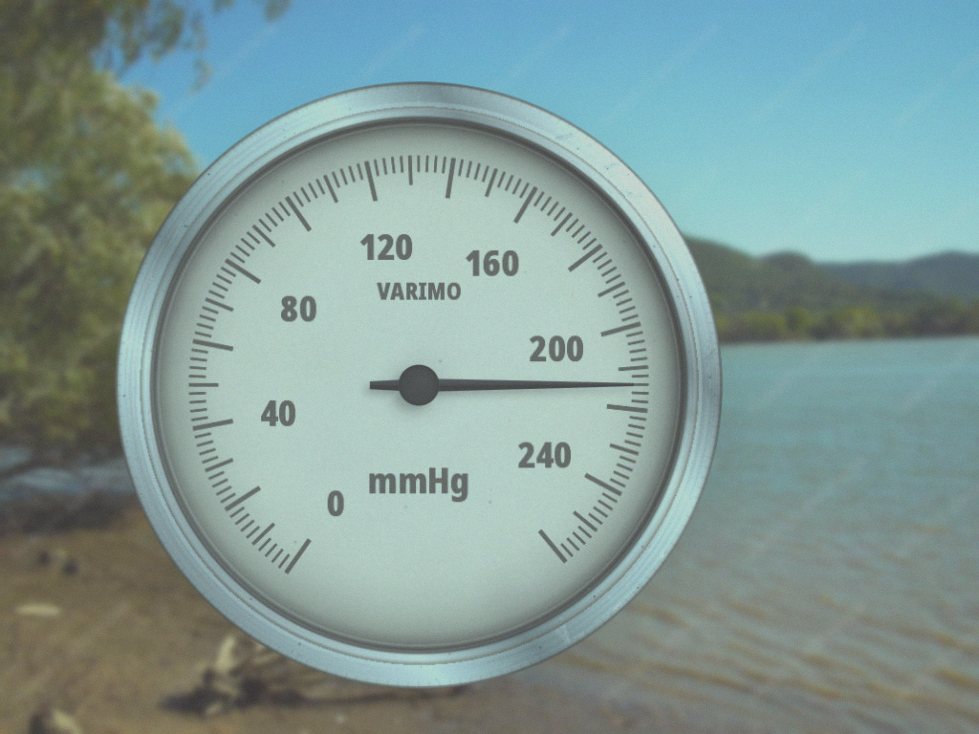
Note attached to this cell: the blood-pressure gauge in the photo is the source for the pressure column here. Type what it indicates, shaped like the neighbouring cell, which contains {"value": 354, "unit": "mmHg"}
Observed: {"value": 214, "unit": "mmHg"}
